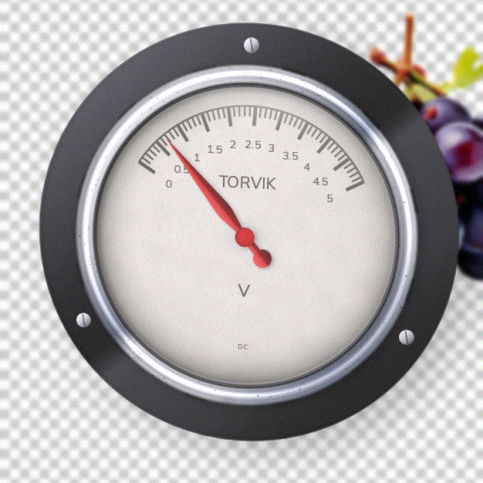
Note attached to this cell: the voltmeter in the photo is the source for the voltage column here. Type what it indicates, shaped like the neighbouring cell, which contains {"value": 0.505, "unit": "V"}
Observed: {"value": 0.7, "unit": "V"}
